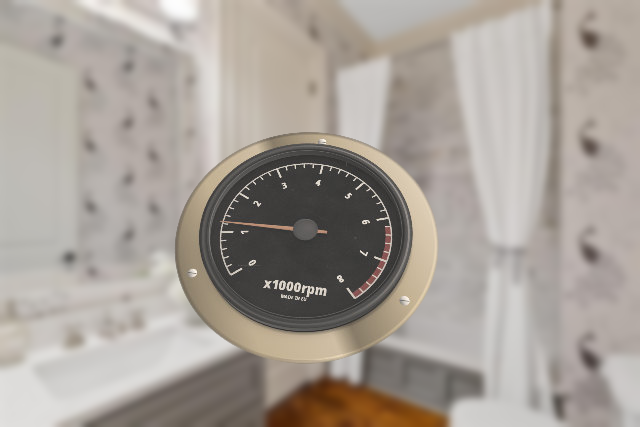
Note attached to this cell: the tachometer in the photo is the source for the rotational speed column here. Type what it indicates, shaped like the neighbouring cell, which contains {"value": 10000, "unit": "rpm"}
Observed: {"value": 1200, "unit": "rpm"}
